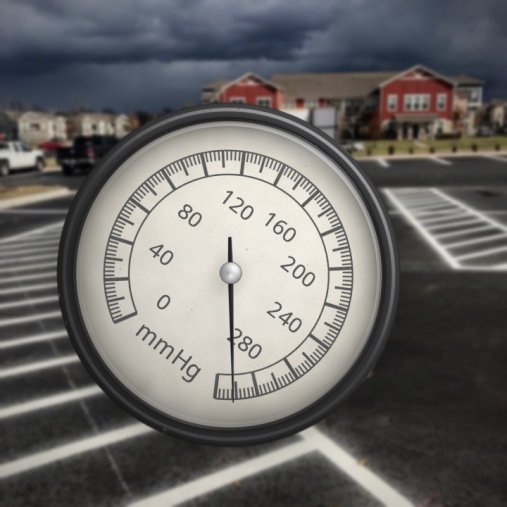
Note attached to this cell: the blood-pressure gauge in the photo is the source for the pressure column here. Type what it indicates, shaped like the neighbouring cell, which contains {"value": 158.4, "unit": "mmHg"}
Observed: {"value": 292, "unit": "mmHg"}
